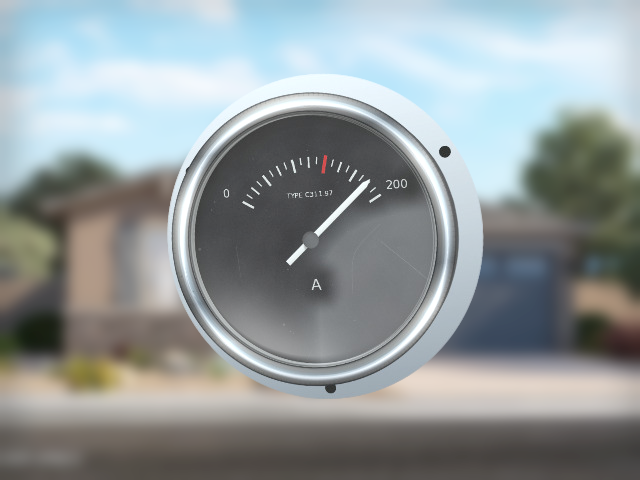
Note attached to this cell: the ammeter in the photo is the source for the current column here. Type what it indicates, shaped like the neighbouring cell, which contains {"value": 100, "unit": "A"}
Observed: {"value": 180, "unit": "A"}
